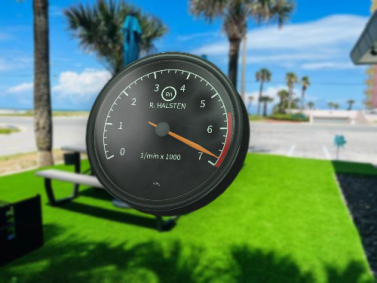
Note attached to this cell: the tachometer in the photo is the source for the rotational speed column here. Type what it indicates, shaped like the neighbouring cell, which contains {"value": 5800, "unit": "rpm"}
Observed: {"value": 6800, "unit": "rpm"}
